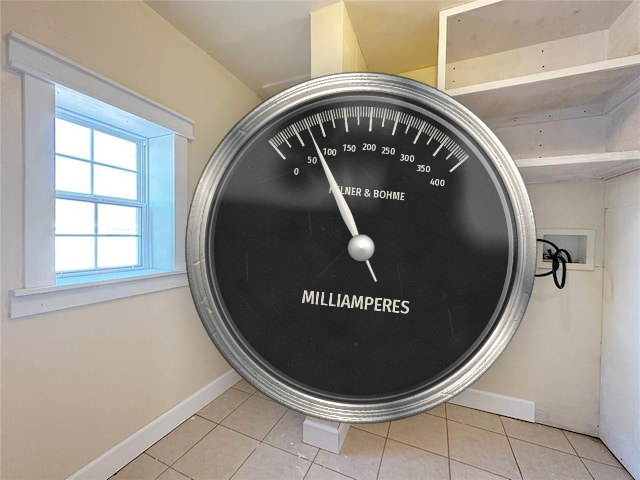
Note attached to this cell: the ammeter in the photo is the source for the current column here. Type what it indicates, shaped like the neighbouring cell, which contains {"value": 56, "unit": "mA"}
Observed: {"value": 75, "unit": "mA"}
